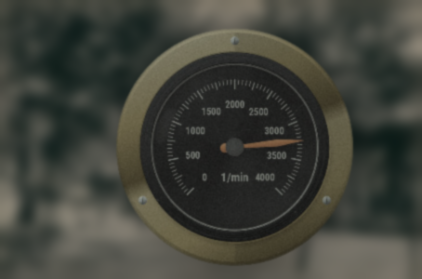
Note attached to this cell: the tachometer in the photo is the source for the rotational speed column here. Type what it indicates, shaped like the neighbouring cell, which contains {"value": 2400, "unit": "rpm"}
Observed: {"value": 3250, "unit": "rpm"}
